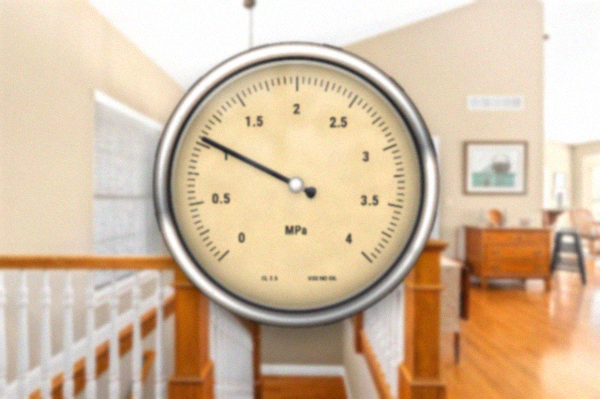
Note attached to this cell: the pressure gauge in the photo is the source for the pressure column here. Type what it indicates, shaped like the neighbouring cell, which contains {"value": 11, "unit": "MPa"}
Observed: {"value": 1.05, "unit": "MPa"}
